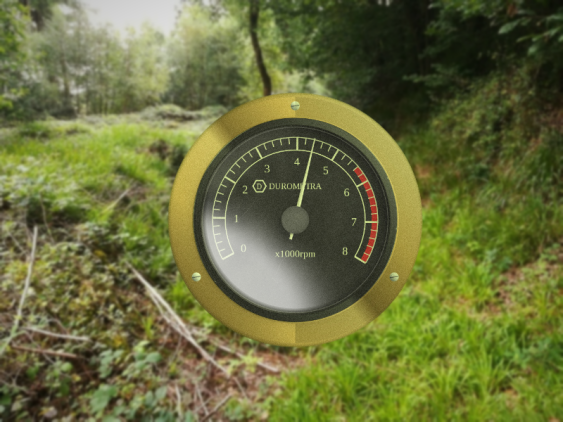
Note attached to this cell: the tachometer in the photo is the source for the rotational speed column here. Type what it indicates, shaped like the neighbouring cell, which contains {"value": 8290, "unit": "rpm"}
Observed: {"value": 4400, "unit": "rpm"}
